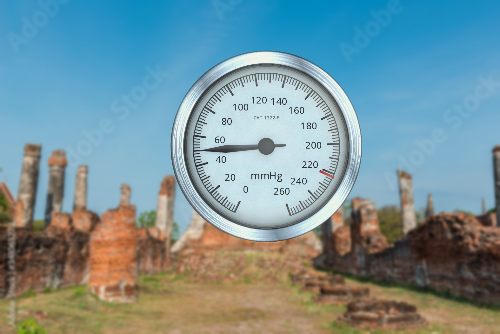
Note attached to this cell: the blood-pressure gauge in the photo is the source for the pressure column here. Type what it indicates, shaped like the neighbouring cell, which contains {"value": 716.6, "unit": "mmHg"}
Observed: {"value": 50, "unit": "mmHg"}
